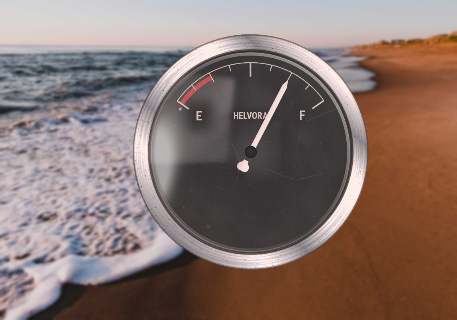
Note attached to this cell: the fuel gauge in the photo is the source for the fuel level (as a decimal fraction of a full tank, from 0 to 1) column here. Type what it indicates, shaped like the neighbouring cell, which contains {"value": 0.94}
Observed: {"value": 0.75}
